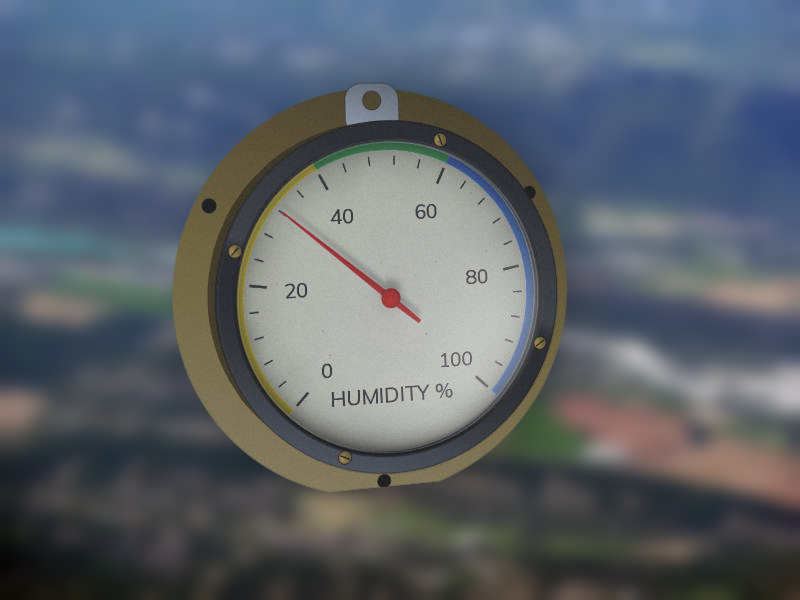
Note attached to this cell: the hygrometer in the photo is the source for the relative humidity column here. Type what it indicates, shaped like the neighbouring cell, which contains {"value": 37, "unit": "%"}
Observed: {"value": 32, "unit": "%"}
